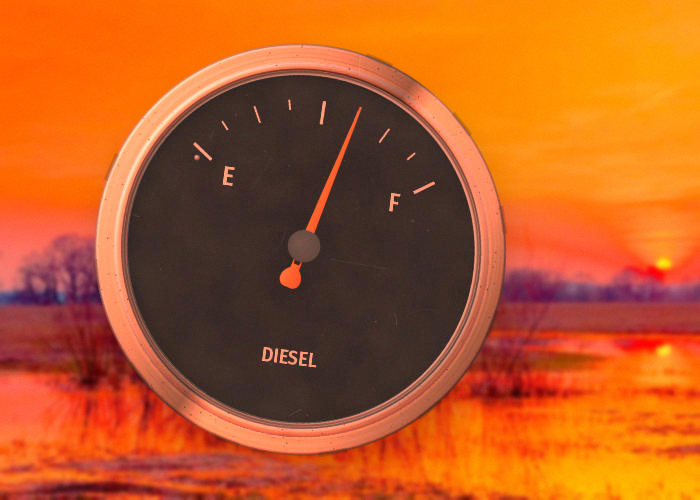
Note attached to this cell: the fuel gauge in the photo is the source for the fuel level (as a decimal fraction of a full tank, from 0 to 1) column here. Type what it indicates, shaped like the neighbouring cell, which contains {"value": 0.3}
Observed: {"value": 0.625}
